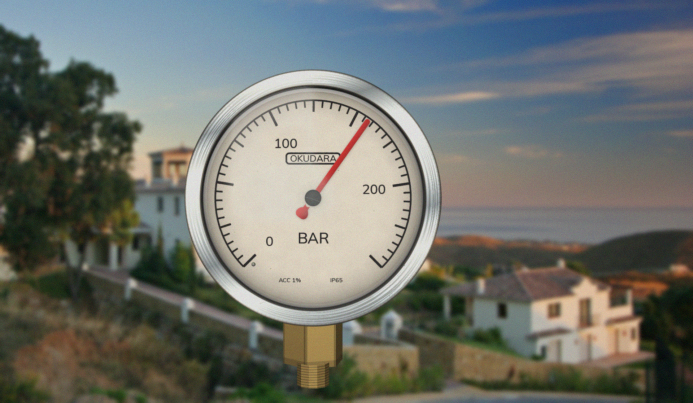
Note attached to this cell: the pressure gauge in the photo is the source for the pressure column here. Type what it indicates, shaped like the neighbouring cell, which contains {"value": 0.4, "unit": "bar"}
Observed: {"value": 157.5, "unit": "bar"}
